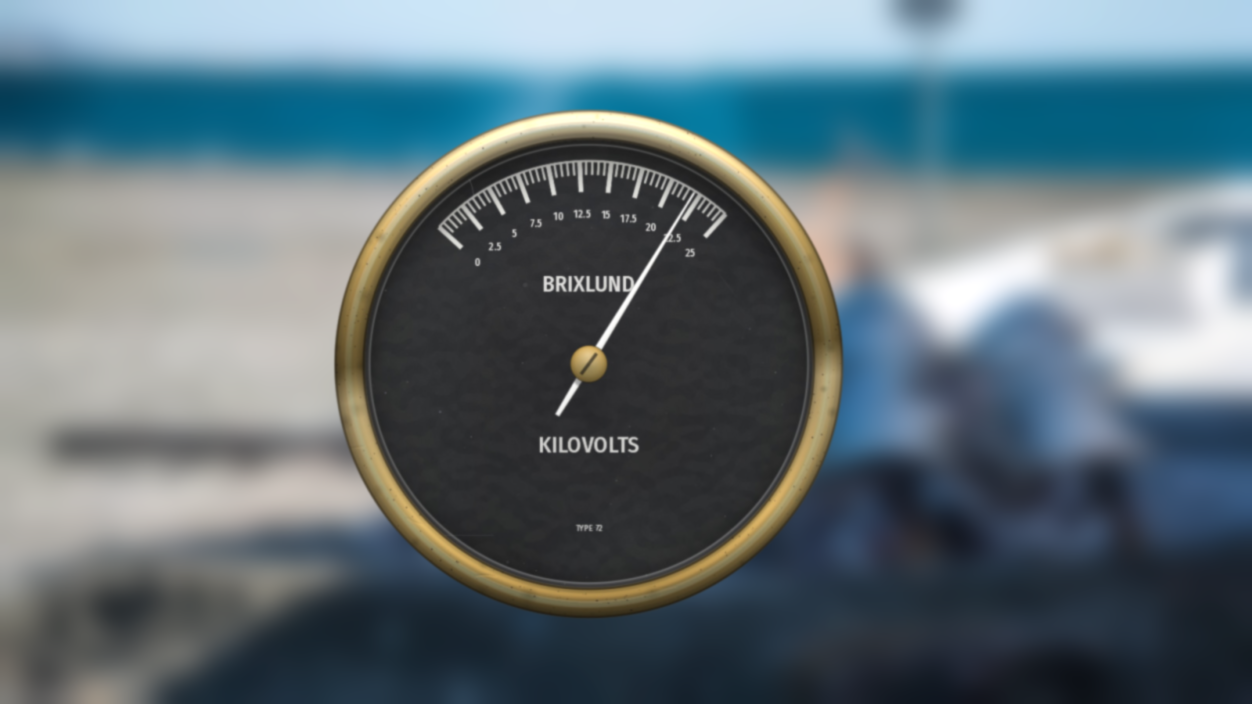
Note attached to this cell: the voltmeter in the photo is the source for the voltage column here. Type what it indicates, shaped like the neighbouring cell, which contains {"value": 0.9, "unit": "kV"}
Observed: {"value": 22, "unit": "kV"}
